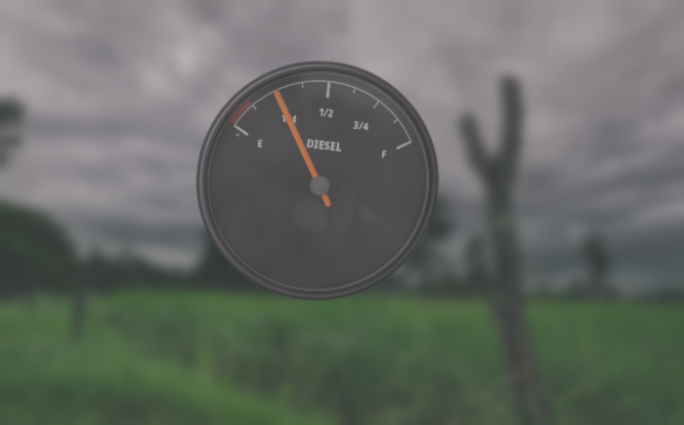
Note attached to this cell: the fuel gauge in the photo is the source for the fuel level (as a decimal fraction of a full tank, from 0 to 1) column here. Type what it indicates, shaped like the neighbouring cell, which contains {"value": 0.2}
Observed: {"value": 0.25}
